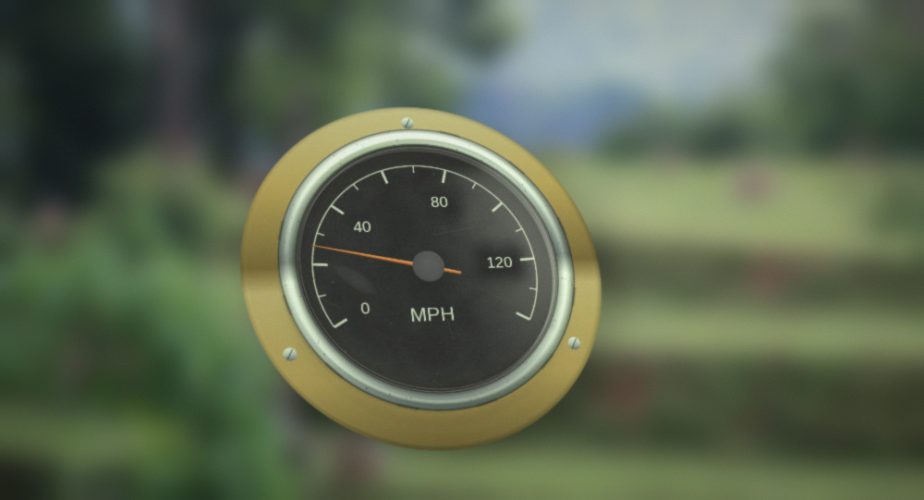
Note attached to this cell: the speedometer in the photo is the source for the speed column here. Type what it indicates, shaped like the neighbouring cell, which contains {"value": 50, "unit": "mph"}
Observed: {"value": 25, "unit": "mph"}
